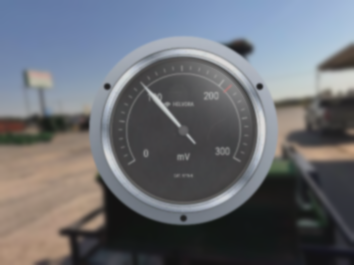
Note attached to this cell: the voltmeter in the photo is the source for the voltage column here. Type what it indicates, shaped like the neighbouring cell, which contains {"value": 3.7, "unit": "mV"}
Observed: {"value": 100, "unit": "mV"}
